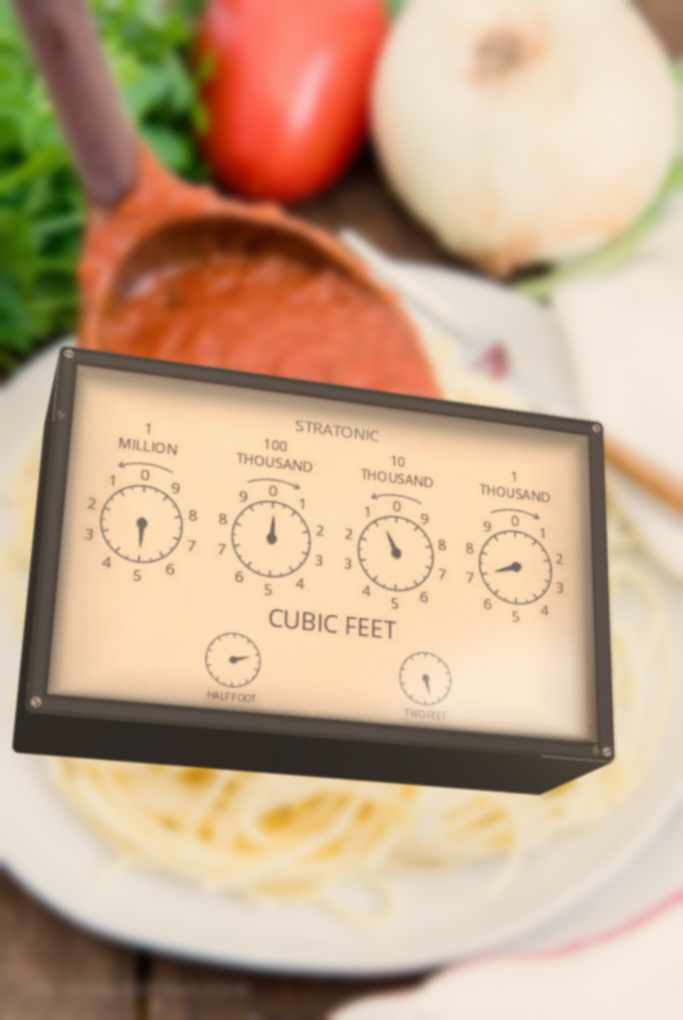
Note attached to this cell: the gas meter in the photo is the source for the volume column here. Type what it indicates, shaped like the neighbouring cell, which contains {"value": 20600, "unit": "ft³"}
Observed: {"value": 500700, "unit": "ft³"}
